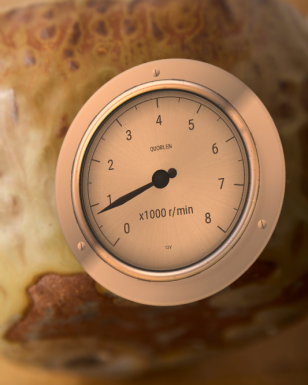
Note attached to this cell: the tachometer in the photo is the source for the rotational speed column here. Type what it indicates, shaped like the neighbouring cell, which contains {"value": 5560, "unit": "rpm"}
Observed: {"value": 750, "unit": "rpm"}
